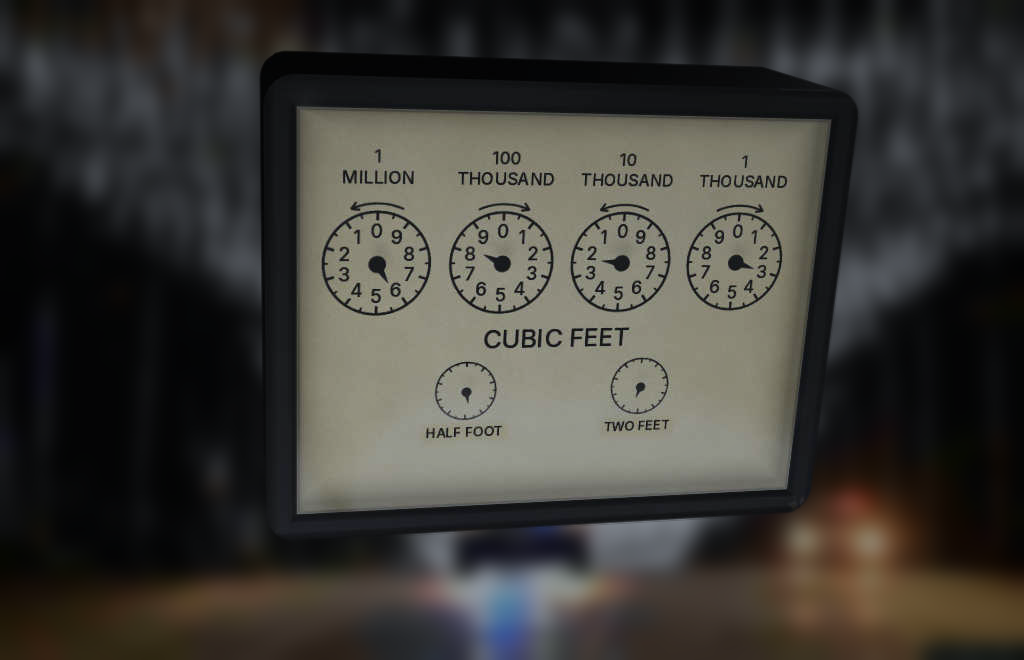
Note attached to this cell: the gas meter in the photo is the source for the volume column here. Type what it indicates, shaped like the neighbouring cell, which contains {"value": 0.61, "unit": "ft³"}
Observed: {"value": 582300, "unit": "ft³"}
